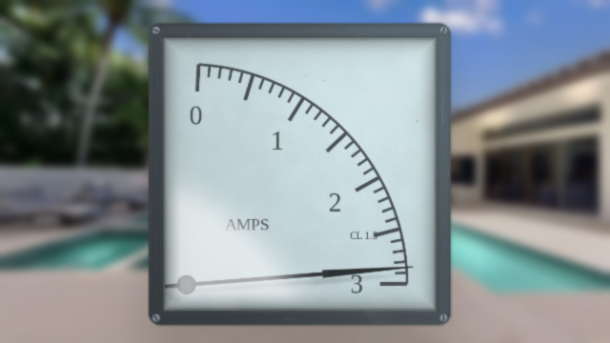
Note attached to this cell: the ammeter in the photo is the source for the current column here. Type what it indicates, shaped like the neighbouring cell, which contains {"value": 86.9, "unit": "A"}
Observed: {"value": 2.85, "unit": "A"}
